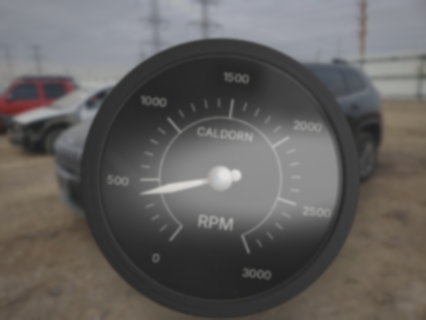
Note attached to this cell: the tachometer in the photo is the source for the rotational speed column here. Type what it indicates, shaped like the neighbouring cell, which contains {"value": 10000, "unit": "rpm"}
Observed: {"value": 400, "unit": "rpm"}
